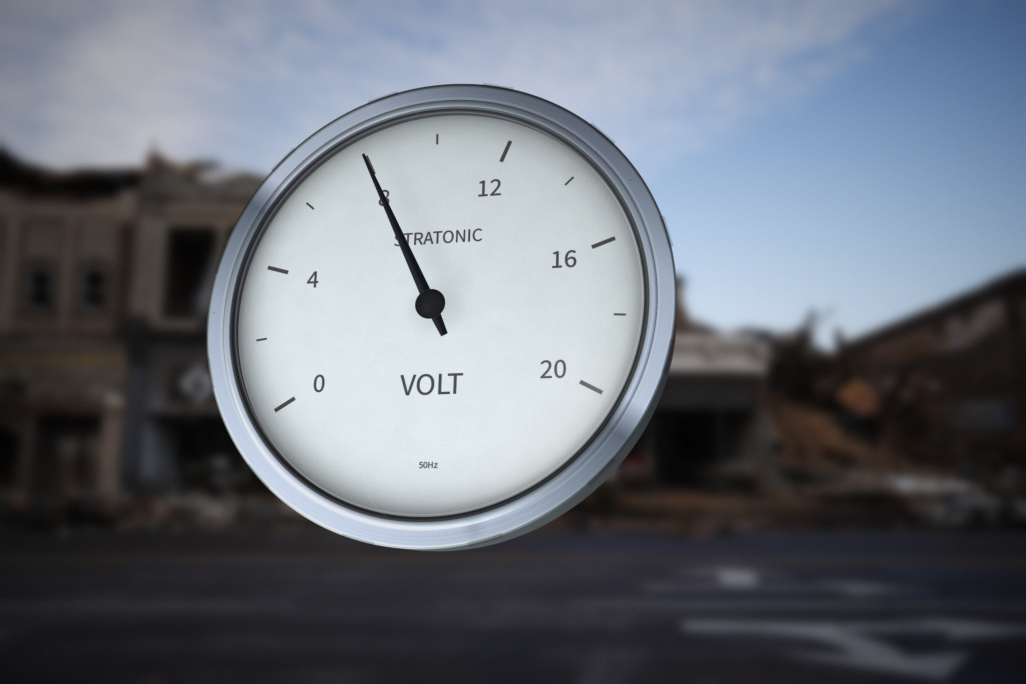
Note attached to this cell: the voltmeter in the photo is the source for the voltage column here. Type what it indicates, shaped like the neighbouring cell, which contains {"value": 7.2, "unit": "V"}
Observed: {"value": 8, "unit": "V"}
